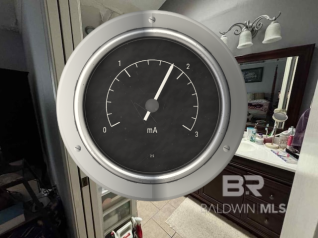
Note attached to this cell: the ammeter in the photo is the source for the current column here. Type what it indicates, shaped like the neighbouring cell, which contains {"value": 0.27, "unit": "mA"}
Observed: {"value": 1.8, "unit": "mA"}
